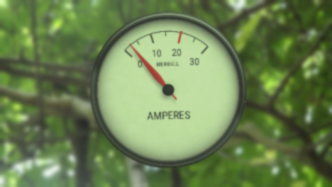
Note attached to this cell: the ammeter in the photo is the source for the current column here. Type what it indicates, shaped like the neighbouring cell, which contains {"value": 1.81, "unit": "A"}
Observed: {"value": 2.5, "unit": "A"}
